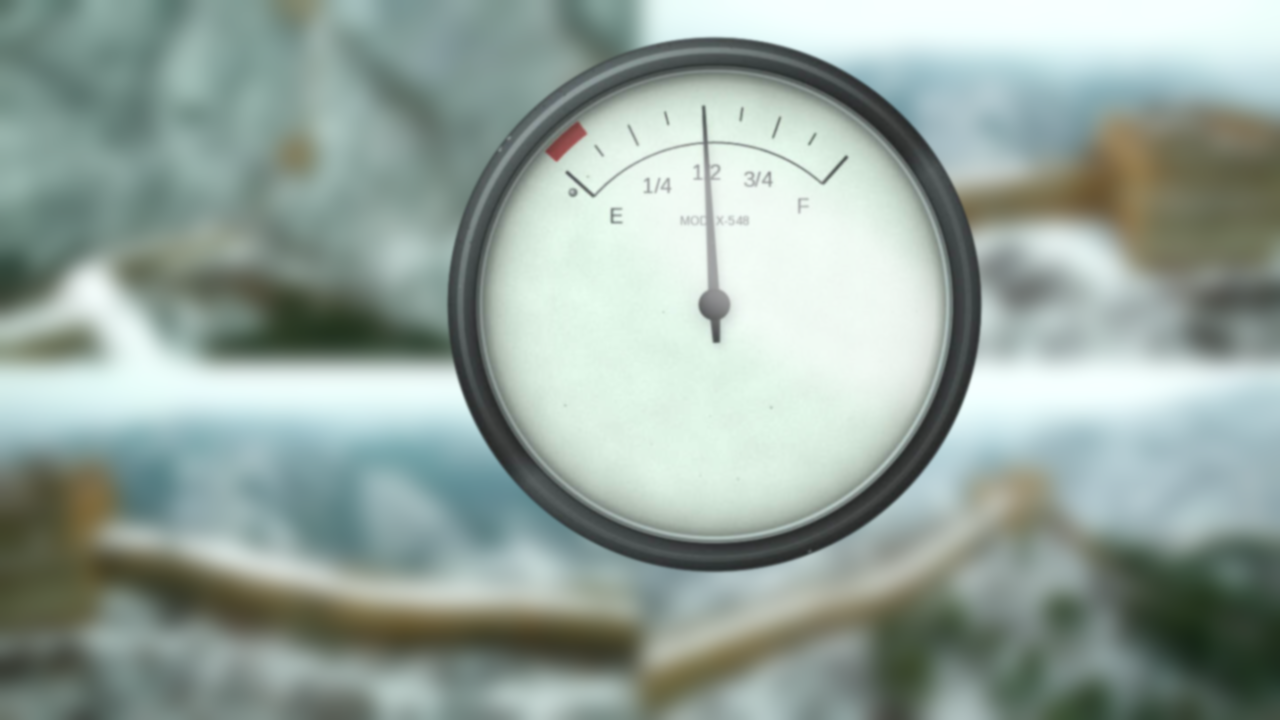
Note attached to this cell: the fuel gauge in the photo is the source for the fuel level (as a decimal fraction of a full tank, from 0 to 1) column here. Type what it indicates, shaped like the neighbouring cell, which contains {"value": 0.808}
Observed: {"value": 0.5}
